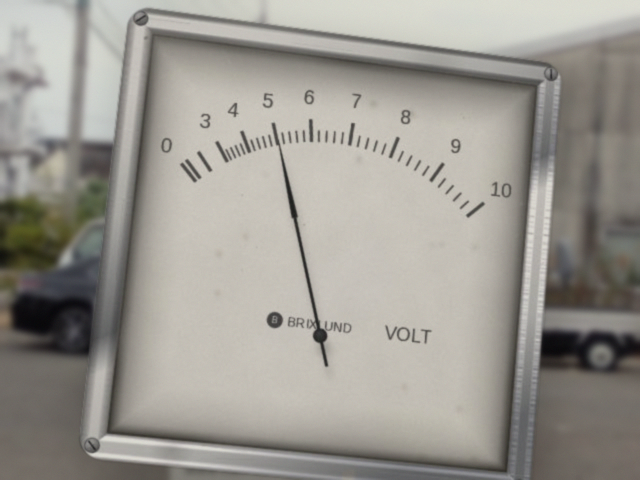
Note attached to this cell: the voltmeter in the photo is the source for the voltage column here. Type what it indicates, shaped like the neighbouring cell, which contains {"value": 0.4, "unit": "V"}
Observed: {"value": 5, "unit": "V"}
